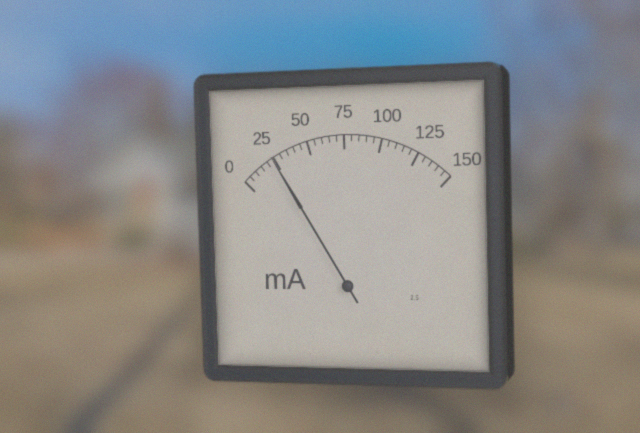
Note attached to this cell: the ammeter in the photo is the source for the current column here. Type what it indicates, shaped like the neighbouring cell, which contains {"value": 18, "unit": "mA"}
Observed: {"value": 25, "unit": "mA"}
